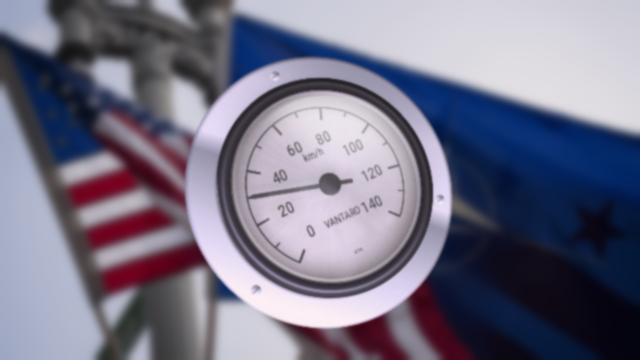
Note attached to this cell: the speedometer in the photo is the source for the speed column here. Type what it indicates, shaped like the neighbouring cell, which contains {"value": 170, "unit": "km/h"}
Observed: {"value": 30, "unit": "km/h"}
